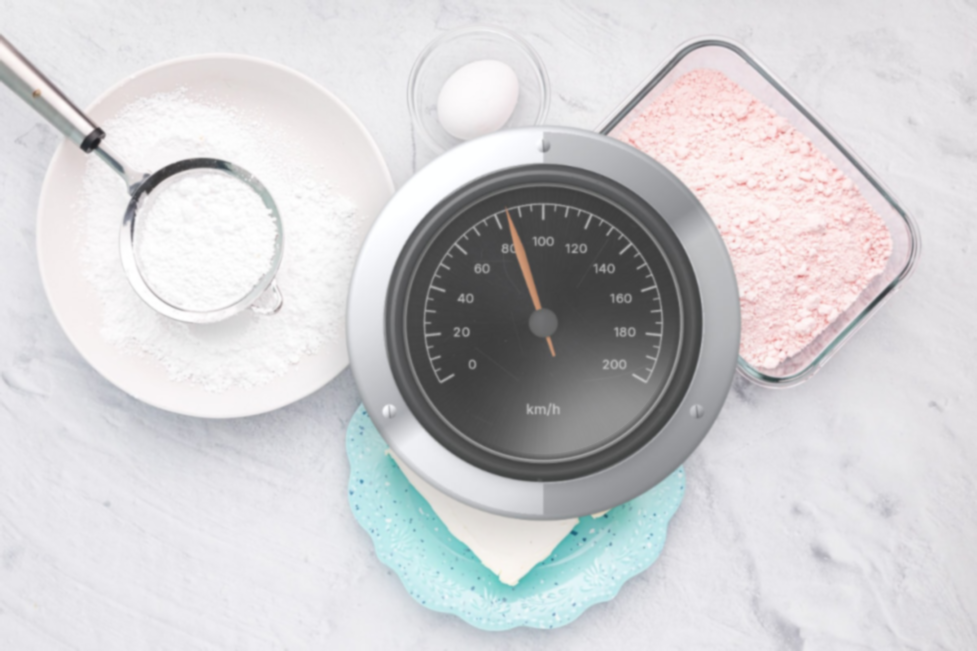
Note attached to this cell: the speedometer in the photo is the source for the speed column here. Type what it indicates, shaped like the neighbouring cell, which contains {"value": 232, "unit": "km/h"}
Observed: {"value": 85, "unit": "km/h"}
